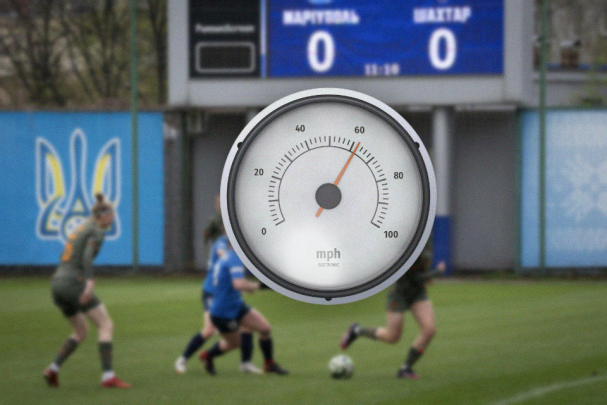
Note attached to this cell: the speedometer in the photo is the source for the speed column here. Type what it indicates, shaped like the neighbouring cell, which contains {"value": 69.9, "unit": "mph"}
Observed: {"value": 62, "unit": "mph"}
